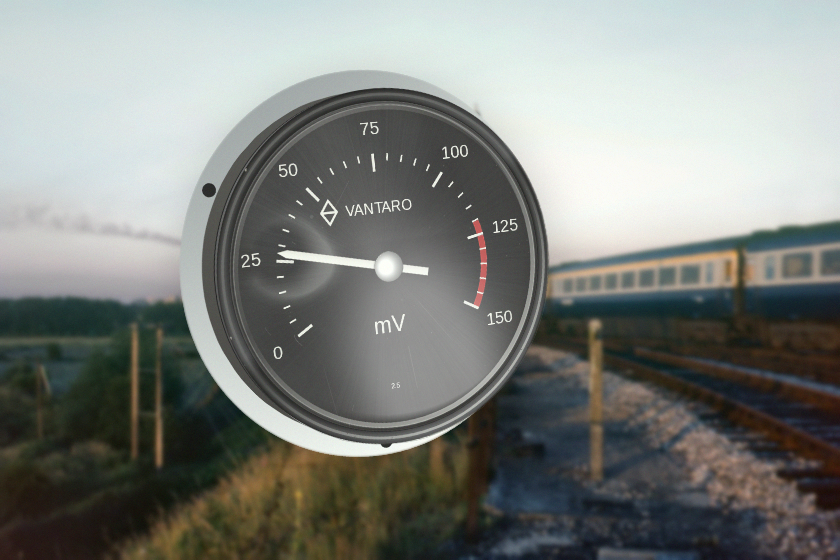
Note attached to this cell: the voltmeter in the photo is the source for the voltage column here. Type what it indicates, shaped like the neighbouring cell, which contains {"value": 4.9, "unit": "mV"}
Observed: {"value": 27.5, "unit": "mV"}
